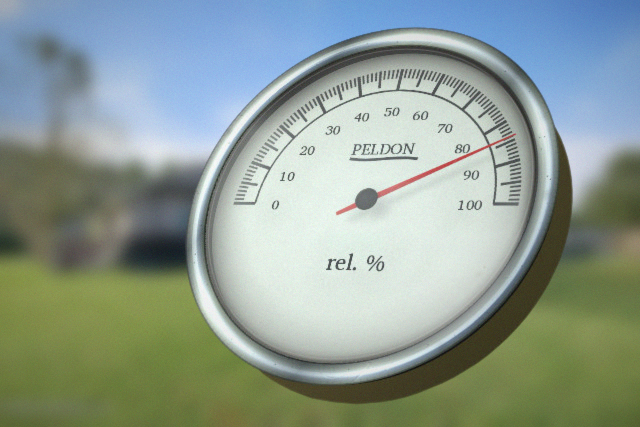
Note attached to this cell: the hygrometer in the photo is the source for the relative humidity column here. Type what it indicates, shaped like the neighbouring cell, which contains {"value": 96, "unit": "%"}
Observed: {"value": 85, "unit": "%"}
